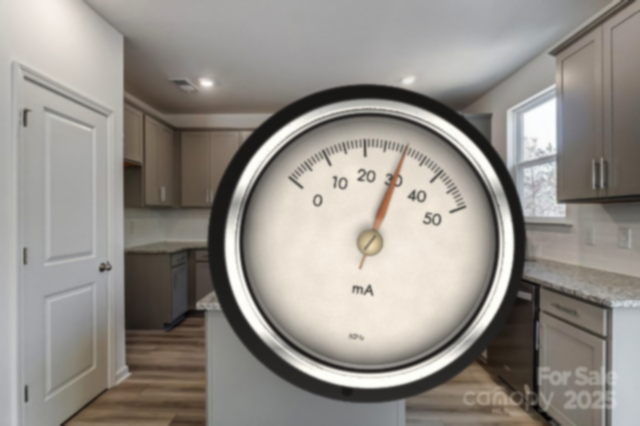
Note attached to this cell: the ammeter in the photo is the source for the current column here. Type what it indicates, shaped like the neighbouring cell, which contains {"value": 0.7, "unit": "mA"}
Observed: {"value": 30, "unit": "mA"}
